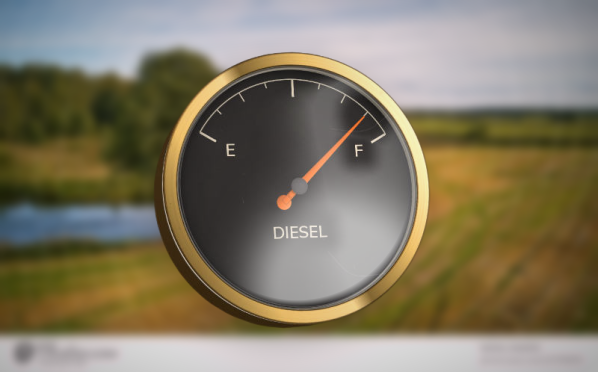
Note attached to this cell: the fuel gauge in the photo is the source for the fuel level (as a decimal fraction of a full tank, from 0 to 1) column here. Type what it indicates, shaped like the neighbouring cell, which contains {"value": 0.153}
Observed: {"value": 0.875}
